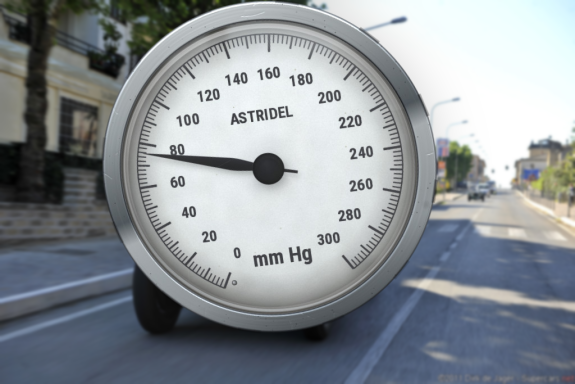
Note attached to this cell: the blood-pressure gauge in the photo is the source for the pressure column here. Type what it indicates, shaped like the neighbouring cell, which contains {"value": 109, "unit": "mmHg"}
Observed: {"value": 76, "unit": "mmHg"}
